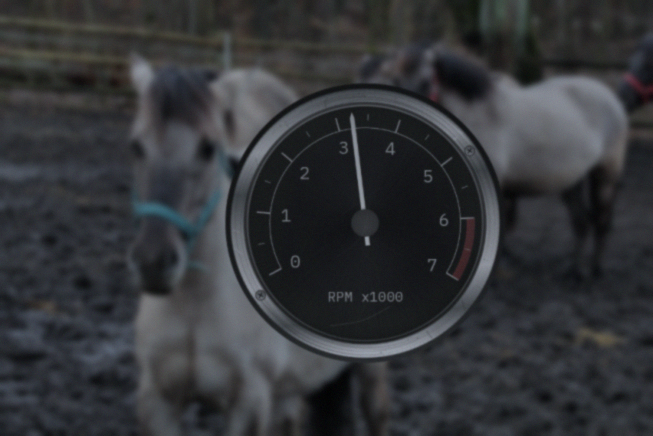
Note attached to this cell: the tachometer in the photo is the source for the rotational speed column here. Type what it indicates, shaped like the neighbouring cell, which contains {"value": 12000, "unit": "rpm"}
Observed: {"value": 3250, "unit": "rpm"}
